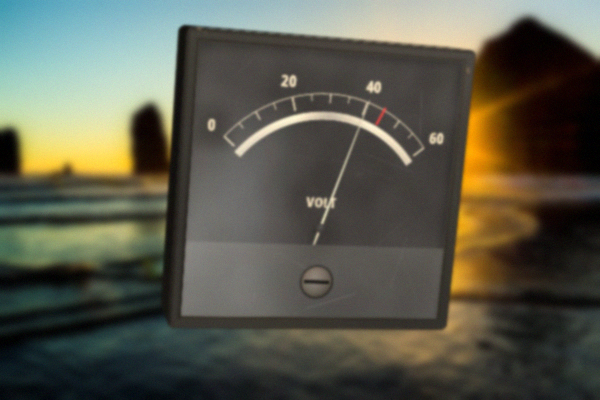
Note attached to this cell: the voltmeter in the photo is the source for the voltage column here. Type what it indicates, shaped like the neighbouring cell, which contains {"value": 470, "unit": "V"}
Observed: {"value": 40, "unit": "V"}
